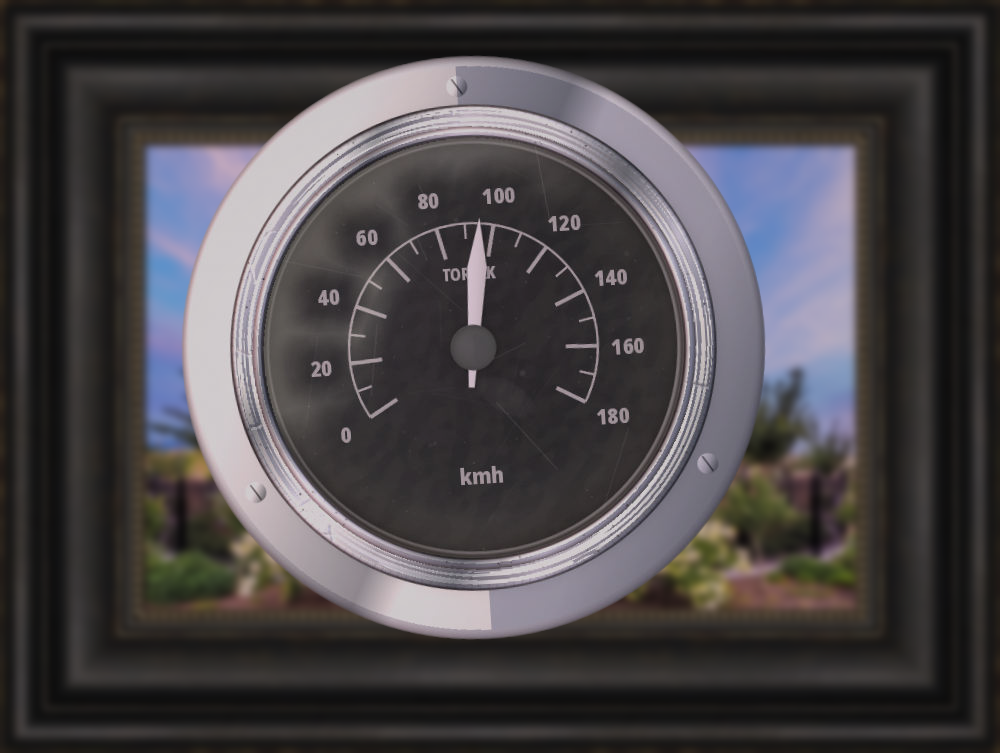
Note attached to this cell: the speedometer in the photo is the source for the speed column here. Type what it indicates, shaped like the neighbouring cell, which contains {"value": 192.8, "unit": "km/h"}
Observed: {"value": 95, "unit": "km/h"}
